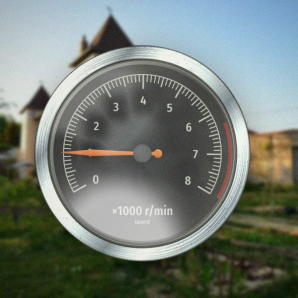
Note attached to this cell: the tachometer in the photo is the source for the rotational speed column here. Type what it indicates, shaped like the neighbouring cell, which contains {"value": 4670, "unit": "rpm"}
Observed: {"value": 1000, "unit": "rpm"}
